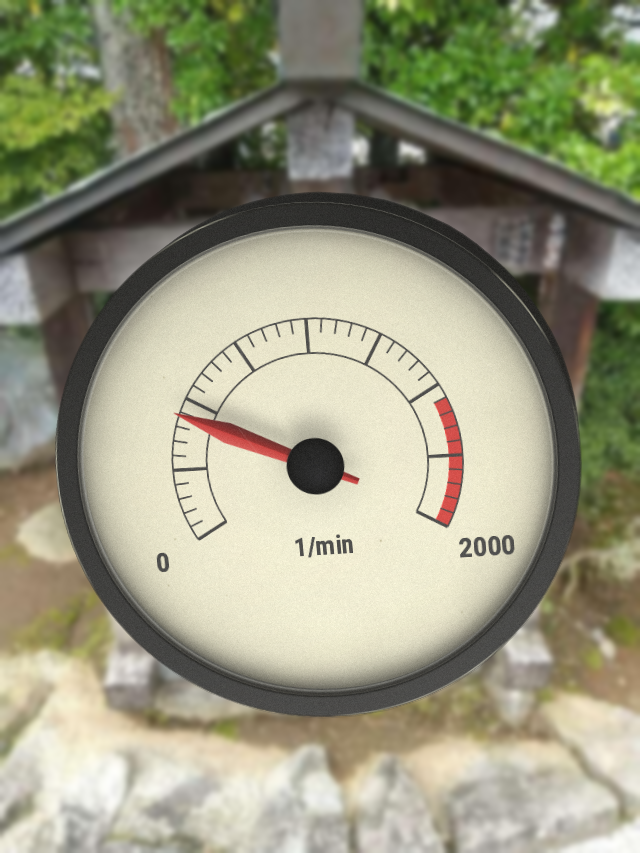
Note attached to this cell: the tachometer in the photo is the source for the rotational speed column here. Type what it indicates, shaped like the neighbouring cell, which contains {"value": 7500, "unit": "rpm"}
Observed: {"value": 450, "unit": "rpm"}
